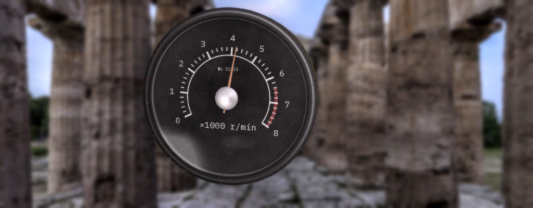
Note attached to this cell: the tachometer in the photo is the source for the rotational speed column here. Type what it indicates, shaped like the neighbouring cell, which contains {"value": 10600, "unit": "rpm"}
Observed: {"value": 4200, "unit": "rpm"}
